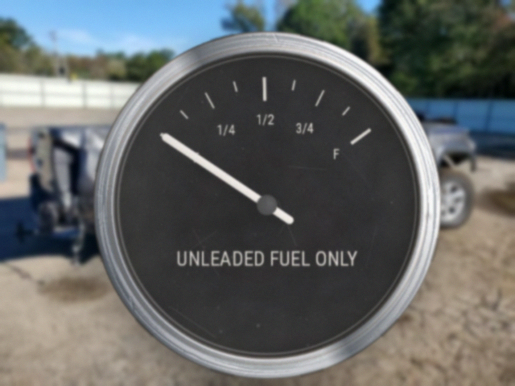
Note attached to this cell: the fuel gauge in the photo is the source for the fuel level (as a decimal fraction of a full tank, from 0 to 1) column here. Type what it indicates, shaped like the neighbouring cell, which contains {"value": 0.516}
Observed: {"value": 0}
